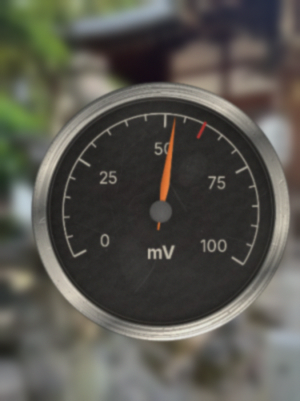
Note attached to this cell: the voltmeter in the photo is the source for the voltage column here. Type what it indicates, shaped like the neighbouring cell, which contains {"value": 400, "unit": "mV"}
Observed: {"value": 52.5, "unit": "mV"}
